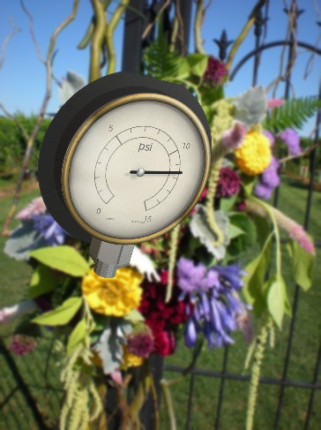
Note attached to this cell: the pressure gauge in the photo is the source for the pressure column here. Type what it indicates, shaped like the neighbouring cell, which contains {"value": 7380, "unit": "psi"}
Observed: {"value": 11.5, "unit": "psi"}
